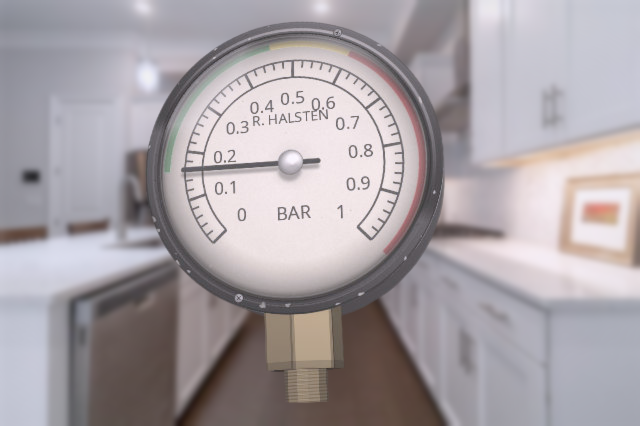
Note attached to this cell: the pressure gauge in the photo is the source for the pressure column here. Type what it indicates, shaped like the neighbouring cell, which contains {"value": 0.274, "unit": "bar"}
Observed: {"value": 0.16, "unit": "bar"}
